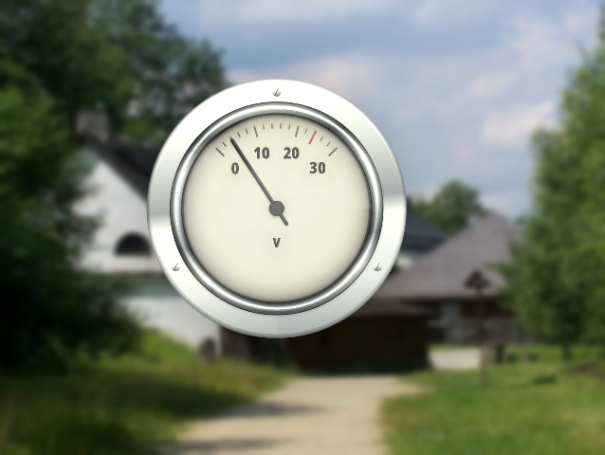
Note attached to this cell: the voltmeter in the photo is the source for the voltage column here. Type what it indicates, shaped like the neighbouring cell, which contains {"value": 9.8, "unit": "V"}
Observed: {"value": 4, "unit": "V"}
